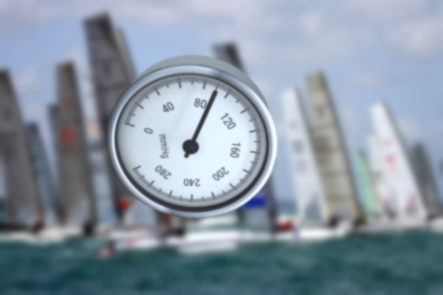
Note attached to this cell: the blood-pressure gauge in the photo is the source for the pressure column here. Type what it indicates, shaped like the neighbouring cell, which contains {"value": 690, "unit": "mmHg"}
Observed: {"value": 90, "unit": "mmHg"}
